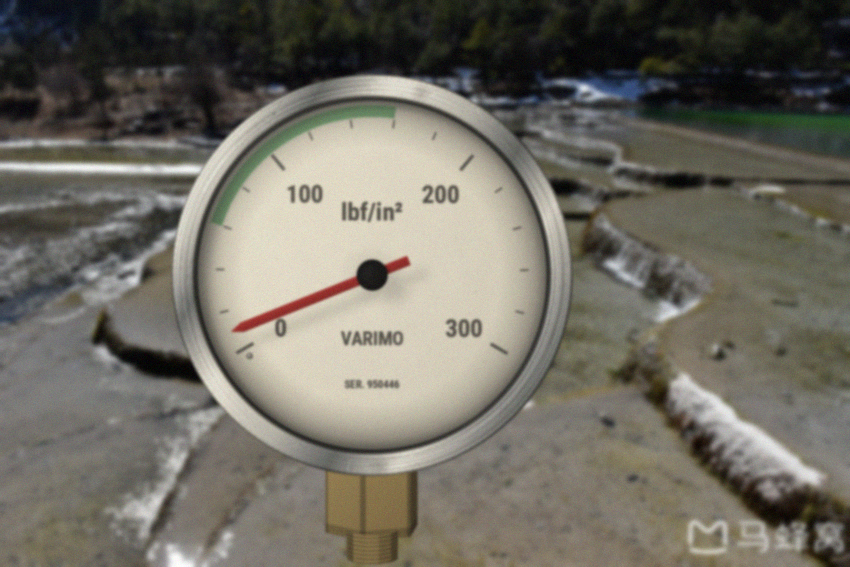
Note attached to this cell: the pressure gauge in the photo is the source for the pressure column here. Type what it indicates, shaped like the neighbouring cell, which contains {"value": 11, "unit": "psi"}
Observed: {"value": 10, "unit": "psi"}
